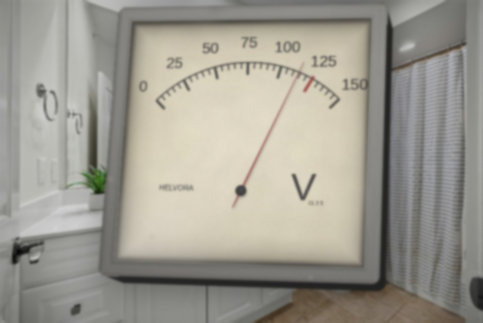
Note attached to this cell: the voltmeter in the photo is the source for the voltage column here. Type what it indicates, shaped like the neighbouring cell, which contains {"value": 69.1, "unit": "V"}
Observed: {"value": 115, "unit": "V"}
